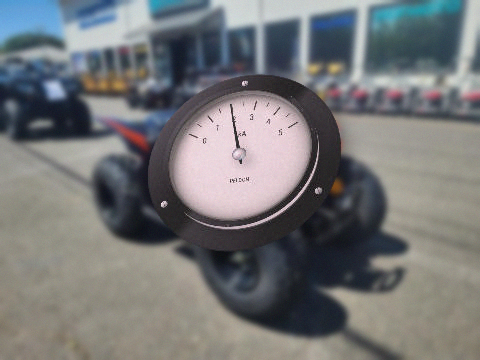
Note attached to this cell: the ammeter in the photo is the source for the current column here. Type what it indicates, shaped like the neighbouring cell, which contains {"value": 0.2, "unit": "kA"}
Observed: {"value": 2, "unit": "kA"}
